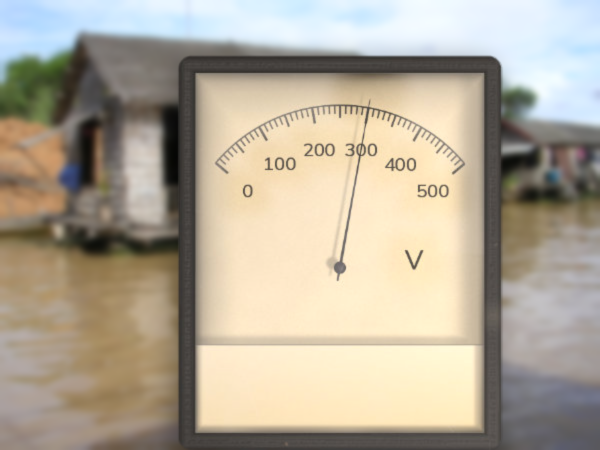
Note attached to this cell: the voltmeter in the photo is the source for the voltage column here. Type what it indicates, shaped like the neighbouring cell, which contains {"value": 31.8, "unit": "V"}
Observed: {"value": 300, "unit": "V"}
